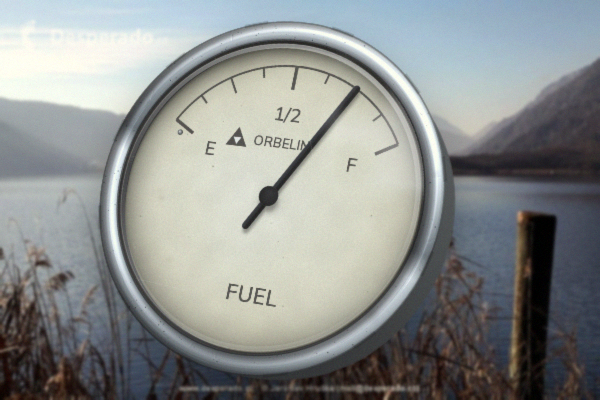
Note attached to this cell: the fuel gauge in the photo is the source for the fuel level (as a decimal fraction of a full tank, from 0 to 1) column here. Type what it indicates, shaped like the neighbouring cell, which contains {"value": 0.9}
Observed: {"value": 0.75}
